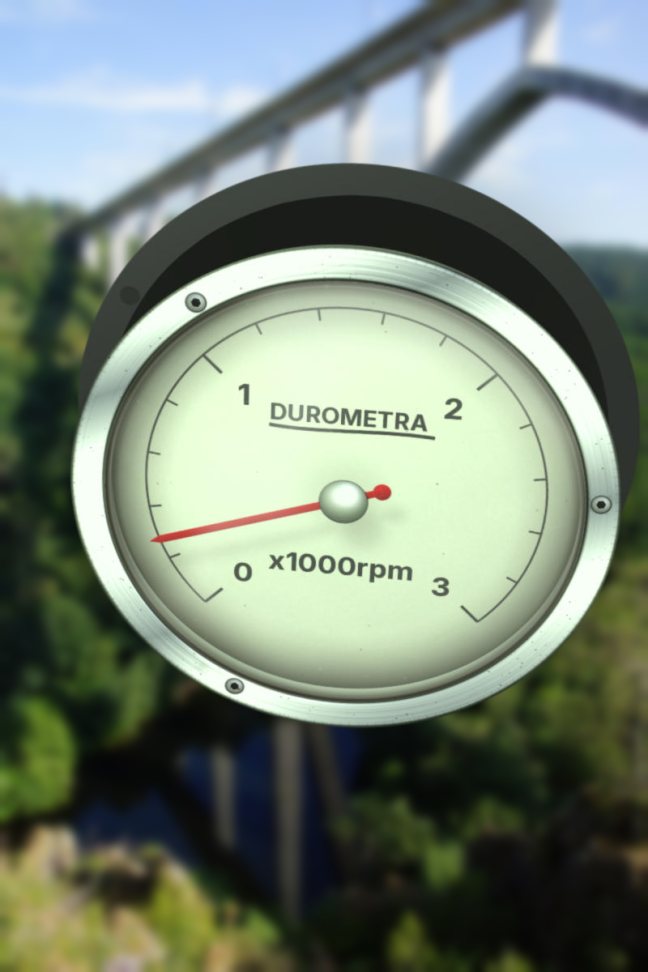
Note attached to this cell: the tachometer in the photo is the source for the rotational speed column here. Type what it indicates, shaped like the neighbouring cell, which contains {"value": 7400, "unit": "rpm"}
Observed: {"value": 300, "unit": "rpm"}
